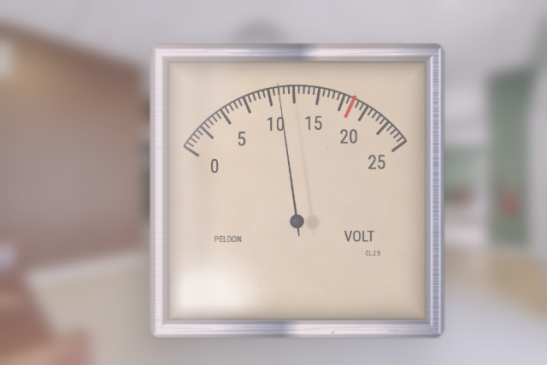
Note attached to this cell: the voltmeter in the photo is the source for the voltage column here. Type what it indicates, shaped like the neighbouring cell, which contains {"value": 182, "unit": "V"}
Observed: {"value": 11, "unit": "V"}
